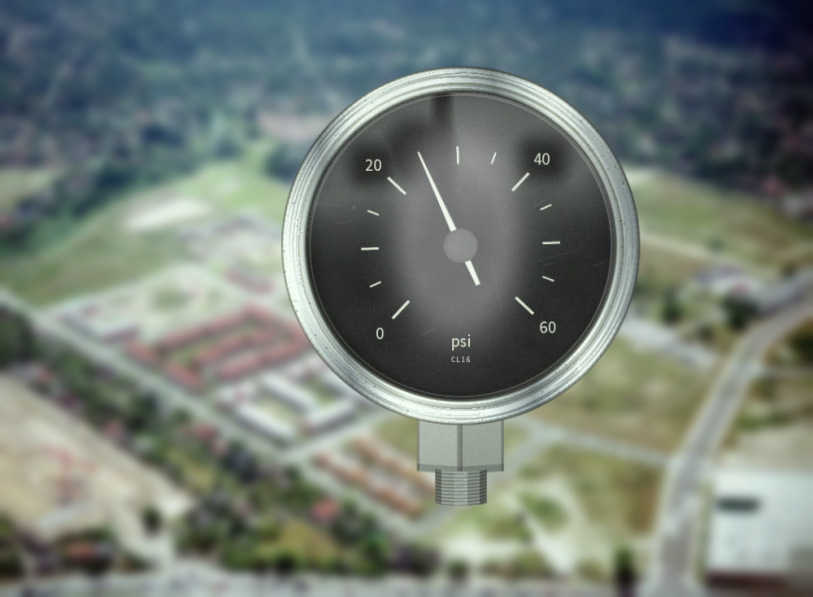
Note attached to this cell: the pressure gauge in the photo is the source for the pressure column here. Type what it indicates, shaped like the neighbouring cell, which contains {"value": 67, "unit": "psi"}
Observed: {"value": 25, "unit": "psi"}
